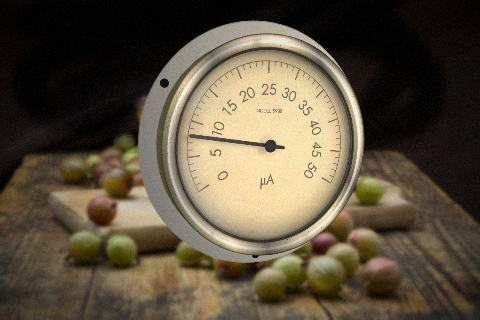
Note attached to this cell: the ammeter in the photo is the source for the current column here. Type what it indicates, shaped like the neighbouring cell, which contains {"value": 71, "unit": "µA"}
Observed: {"value": 8, "unit": "µA"}
